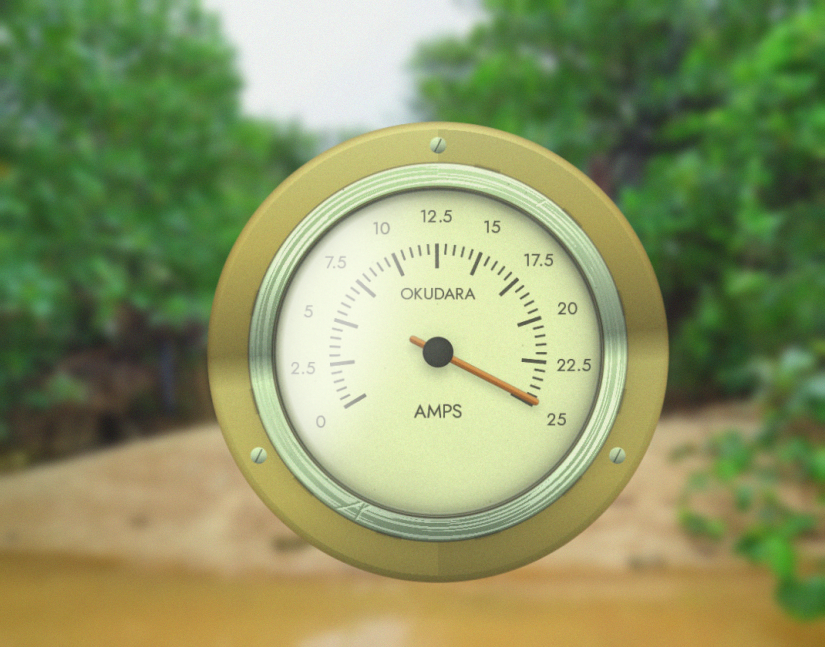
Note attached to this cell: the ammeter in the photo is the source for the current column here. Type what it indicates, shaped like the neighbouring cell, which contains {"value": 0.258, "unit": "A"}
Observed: {"value": 24.75, "unit": "A"}
